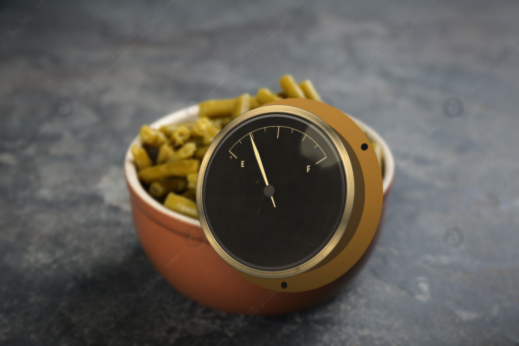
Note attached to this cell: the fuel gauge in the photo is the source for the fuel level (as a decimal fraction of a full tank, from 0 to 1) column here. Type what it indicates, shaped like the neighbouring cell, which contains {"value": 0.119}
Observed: {"value": 0.25}
